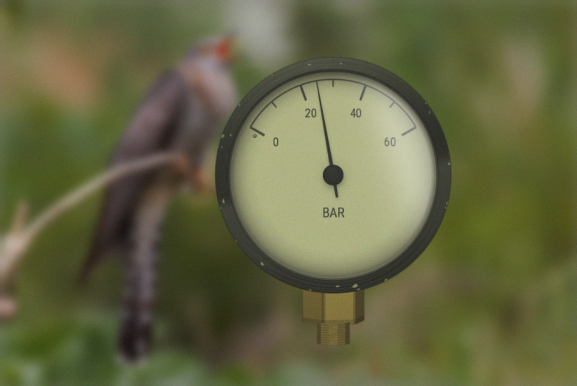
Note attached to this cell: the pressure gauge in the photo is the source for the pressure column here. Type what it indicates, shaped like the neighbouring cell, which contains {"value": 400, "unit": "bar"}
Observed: {"value": 25, "unit": "bar"}
